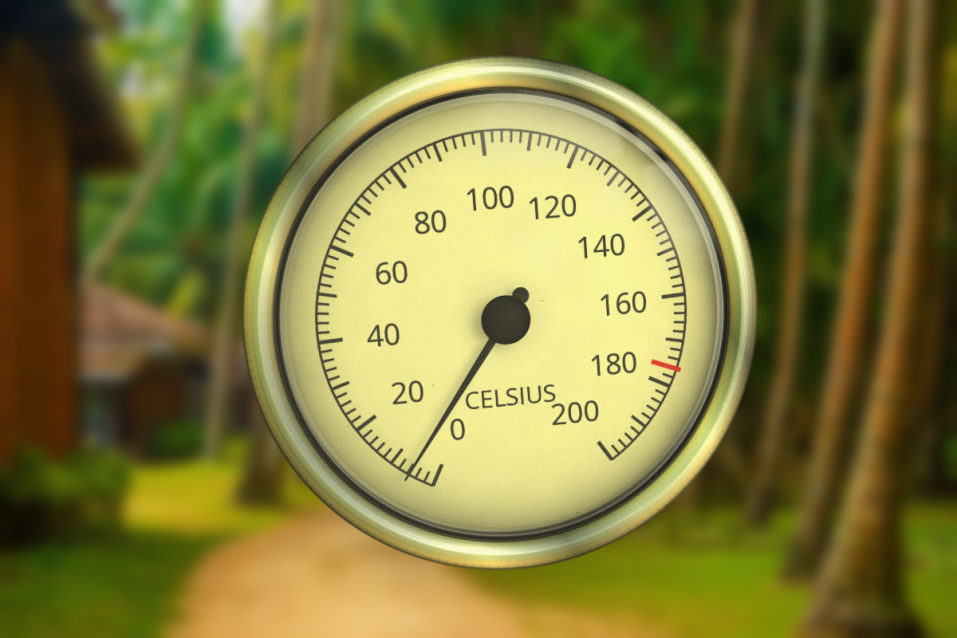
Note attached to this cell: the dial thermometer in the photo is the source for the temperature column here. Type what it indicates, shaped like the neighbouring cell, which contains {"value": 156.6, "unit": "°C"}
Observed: {"value": 6, "unit": "°C"}
